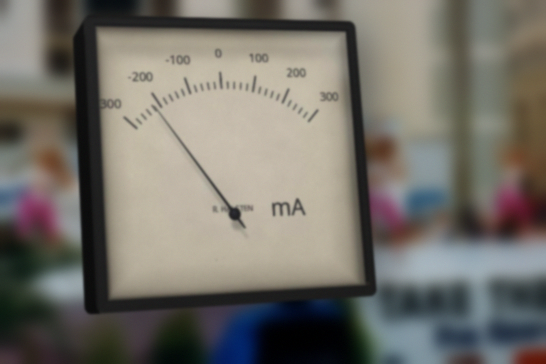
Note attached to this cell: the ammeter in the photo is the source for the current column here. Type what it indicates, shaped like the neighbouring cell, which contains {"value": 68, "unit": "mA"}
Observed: {"value": -220, "unit": "mA"}
